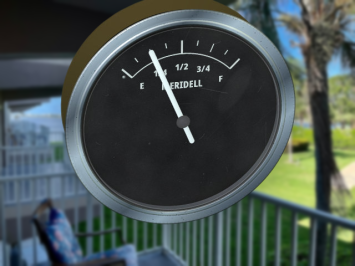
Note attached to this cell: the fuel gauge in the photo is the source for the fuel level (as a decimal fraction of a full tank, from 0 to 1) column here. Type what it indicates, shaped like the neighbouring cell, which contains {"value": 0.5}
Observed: {"value": 0.25}
